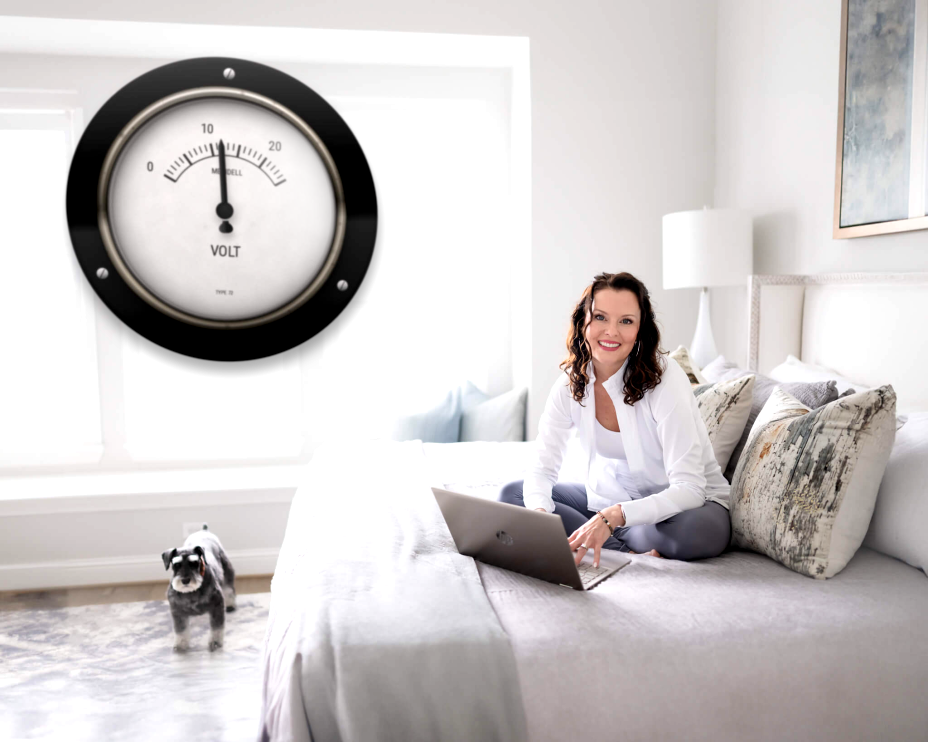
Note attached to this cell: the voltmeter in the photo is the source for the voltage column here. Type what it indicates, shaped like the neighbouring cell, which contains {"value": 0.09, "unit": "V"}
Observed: {"value": 12, "unit": "V"}
